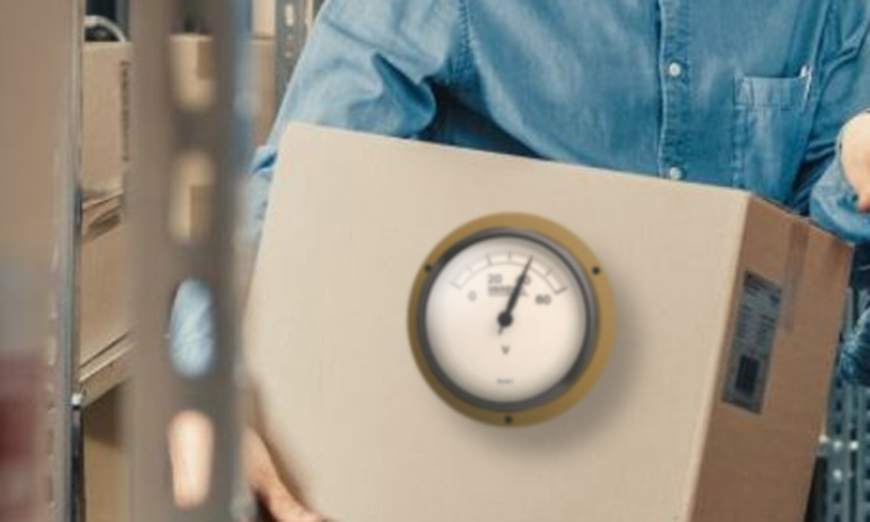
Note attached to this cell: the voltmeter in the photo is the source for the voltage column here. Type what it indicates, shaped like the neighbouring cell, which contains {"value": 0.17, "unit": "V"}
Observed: {"value": 40, "unit": "V"}
